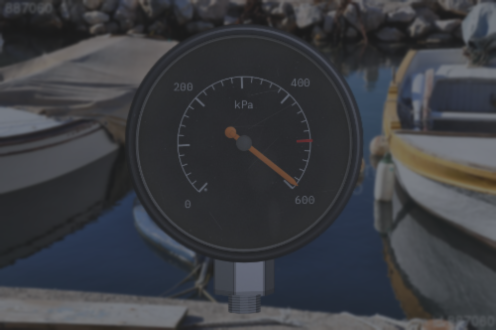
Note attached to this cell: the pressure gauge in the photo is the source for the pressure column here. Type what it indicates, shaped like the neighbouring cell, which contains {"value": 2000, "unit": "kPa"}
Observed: {"value": 590, "unit": "kPa"}
